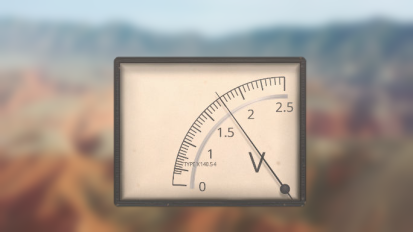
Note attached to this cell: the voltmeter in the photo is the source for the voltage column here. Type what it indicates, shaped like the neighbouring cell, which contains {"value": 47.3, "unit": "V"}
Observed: {"value": 1.75, "unit": "V"}
